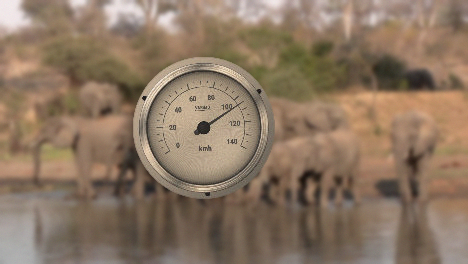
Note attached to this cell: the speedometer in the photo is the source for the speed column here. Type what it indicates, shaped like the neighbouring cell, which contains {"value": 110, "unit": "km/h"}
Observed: {"value": 105, "unit": "km/h"}
